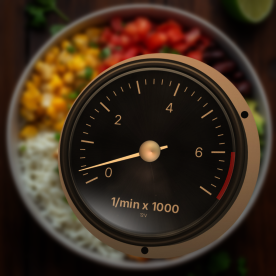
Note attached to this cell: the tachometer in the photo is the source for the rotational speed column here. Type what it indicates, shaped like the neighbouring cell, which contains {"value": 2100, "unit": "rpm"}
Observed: {"value": 300, "unit": "rpm"}
